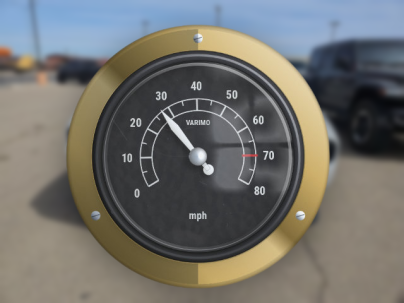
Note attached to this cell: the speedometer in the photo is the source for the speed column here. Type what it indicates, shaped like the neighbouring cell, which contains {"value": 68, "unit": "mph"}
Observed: {"value": 27.5, "unit": "mph"}
